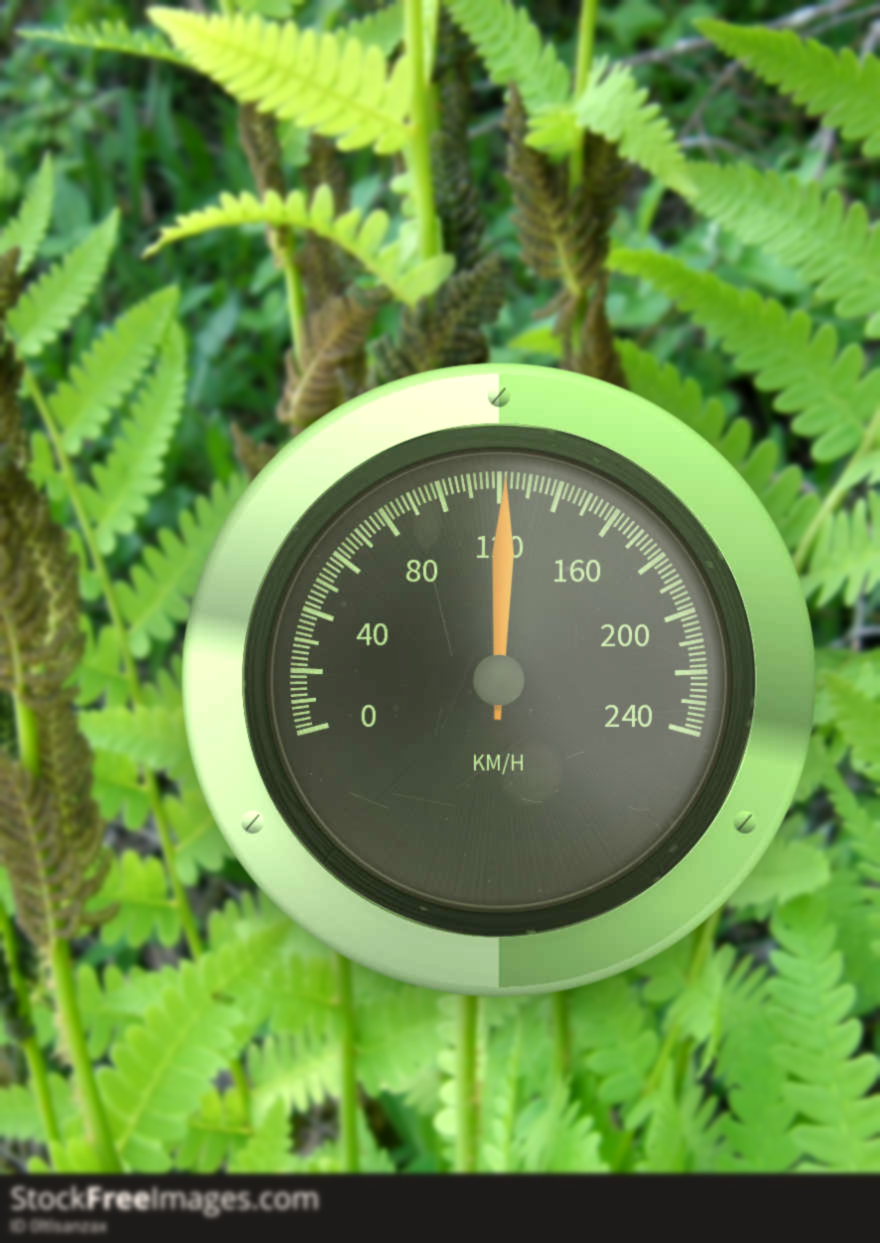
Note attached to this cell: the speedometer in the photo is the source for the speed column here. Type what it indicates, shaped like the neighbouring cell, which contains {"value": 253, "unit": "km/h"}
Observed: {"value": 122, "unit": "km/h"}
